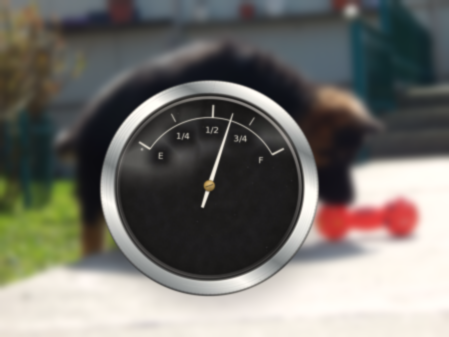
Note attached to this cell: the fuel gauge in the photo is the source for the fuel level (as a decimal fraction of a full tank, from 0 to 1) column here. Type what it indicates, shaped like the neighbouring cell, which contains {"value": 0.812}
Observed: {"value": 0.625}
